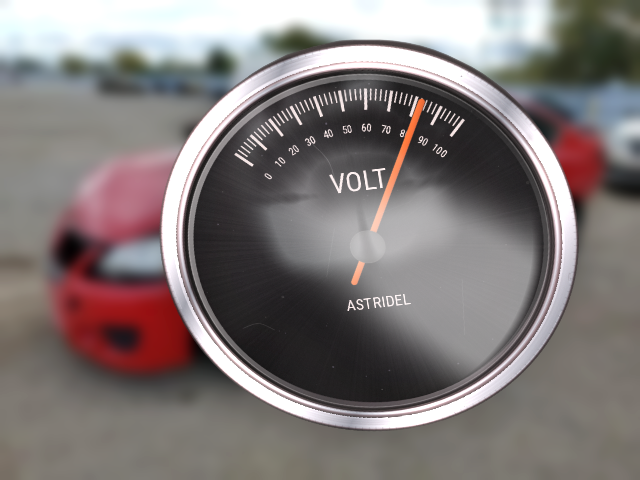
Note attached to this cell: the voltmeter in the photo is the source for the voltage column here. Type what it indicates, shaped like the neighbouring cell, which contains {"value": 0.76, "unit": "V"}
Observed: {"value": 82, "unit": "V"}
